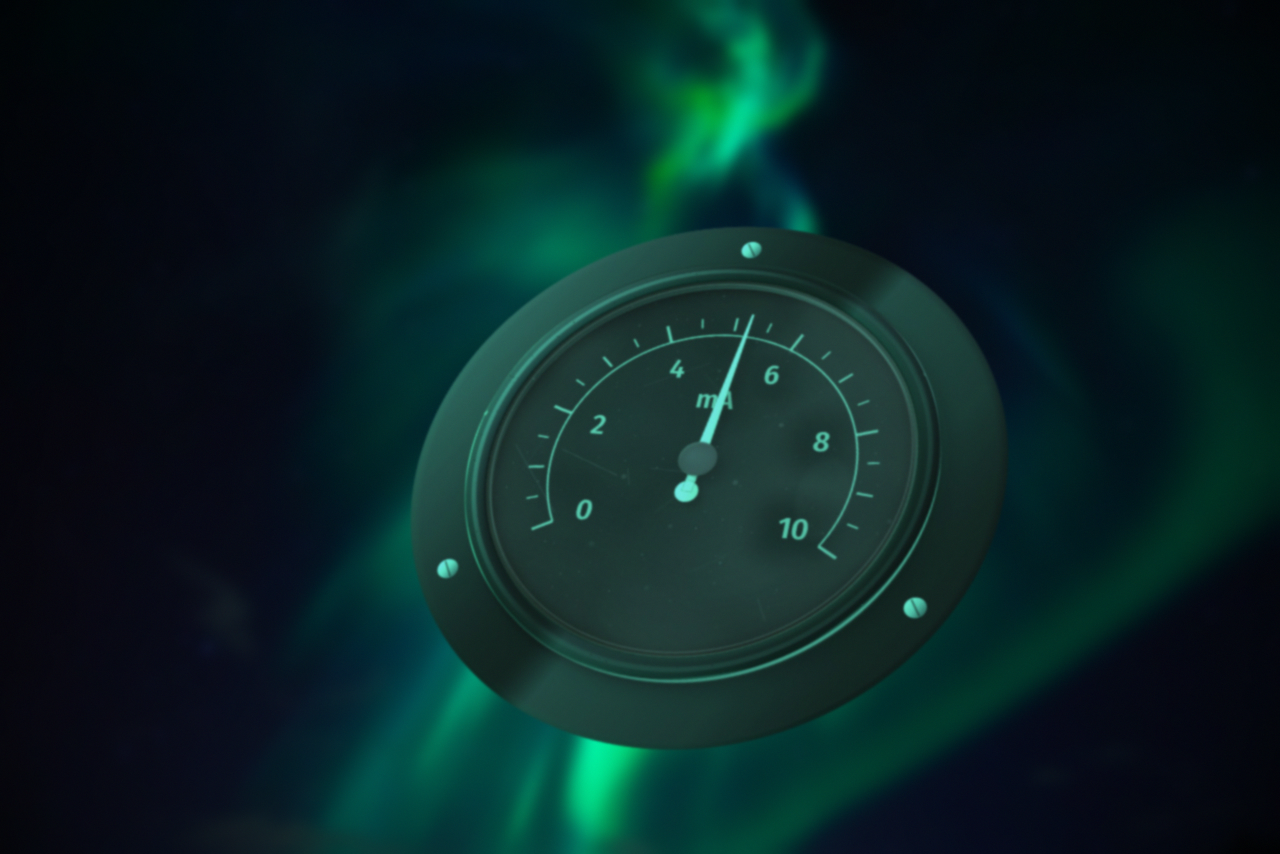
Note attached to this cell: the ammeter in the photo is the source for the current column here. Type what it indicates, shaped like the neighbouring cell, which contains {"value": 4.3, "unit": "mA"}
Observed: {"value": 5.25, "unit": "mA"}
